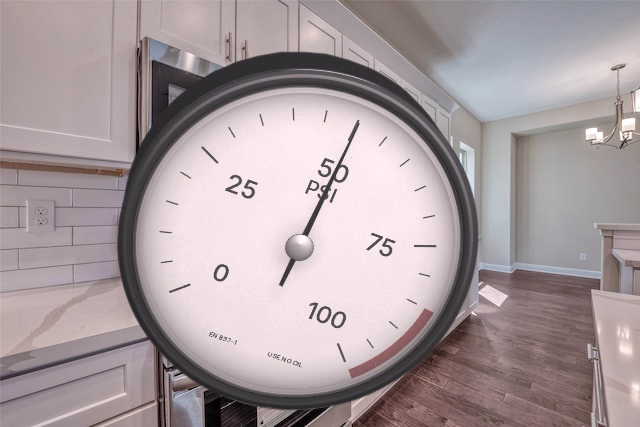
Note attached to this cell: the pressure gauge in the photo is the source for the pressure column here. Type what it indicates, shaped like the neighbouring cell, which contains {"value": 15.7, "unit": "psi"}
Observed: {"value": 50, "unit": "psi"}
